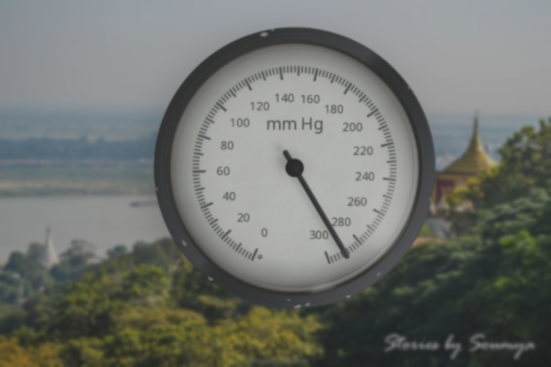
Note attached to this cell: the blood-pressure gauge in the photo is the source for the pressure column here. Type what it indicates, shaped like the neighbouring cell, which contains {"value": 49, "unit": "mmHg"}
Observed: {"value": 290, "unit": "mmHg"}
